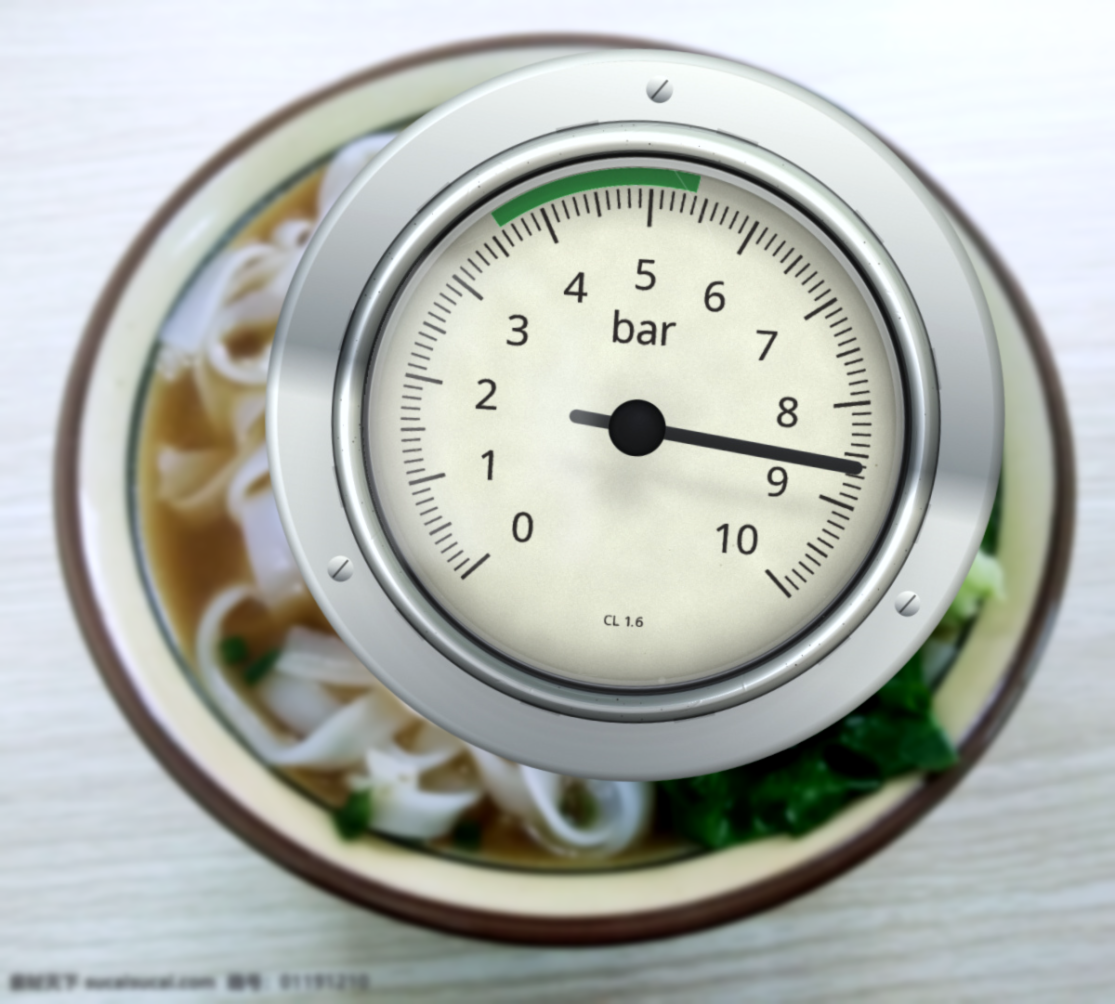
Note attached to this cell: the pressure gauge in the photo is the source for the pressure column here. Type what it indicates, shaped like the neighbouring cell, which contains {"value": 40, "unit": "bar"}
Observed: {"value": 8.6, "unit": "bar"}
